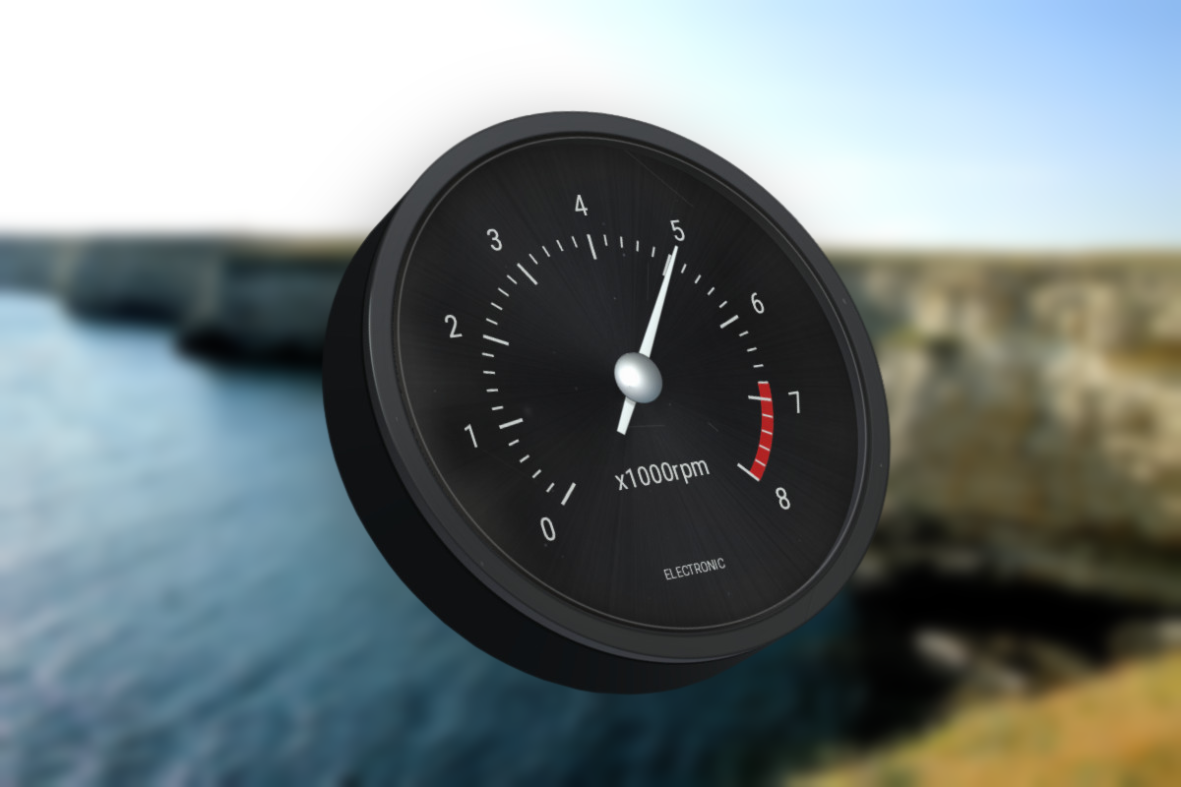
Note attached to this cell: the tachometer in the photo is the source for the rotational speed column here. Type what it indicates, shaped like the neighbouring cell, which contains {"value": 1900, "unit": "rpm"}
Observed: {"value": 5000, "unit": "rpm"}
